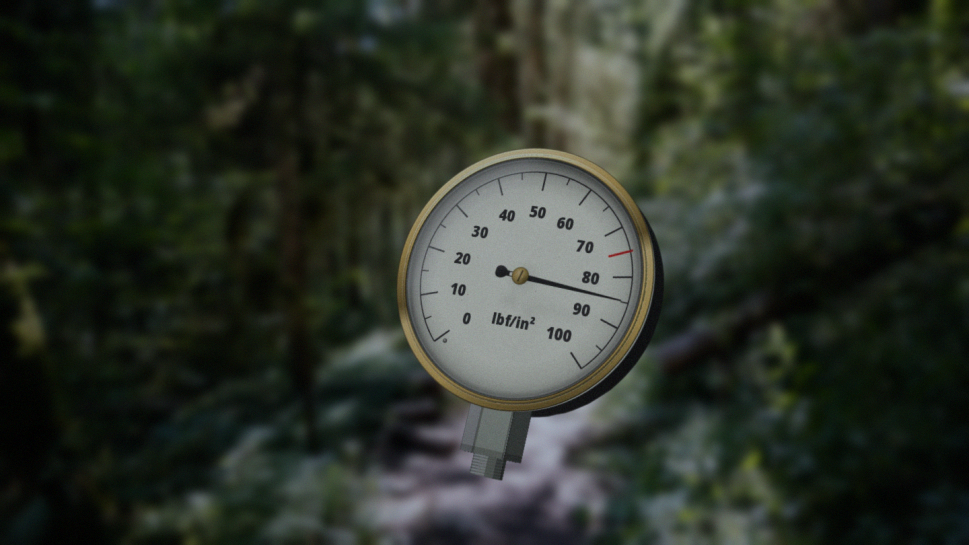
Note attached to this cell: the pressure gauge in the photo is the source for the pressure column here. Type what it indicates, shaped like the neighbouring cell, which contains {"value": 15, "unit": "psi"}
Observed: {"value": 85, "unit": "psi"}
